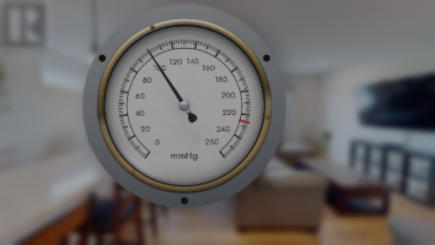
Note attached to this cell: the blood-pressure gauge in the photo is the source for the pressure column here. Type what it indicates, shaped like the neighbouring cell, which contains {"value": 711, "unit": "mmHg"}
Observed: {"value": 100, "unit": "mmHg"}
